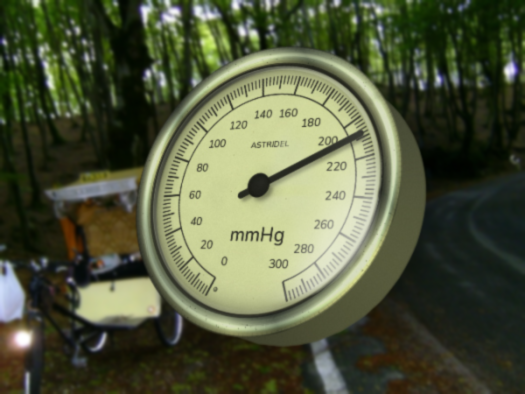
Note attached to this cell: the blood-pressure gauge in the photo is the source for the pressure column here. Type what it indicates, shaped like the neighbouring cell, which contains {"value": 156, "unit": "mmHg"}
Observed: {"value": 210, "unit": "mmHg"}
